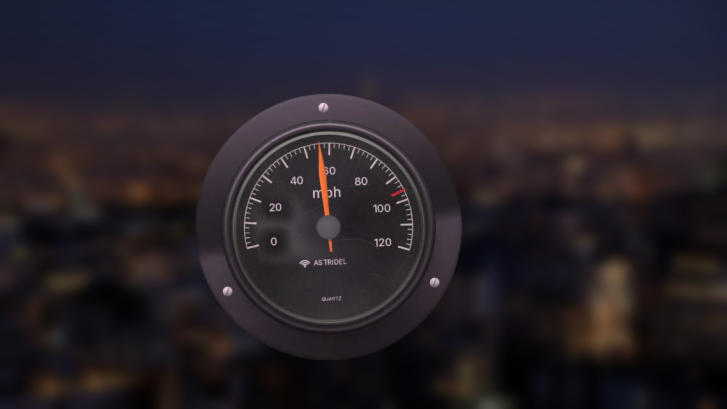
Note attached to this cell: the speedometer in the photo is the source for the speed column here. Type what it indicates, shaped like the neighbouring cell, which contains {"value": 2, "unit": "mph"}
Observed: {"value": 56, "unit": "mph"}
